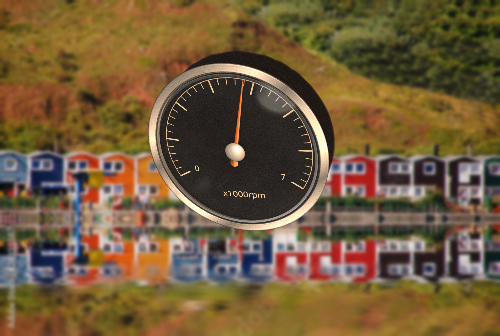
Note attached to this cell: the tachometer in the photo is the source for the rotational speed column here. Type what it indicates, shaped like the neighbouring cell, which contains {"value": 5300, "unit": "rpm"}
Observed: {"value": 3800, "unit": "rpm"}
